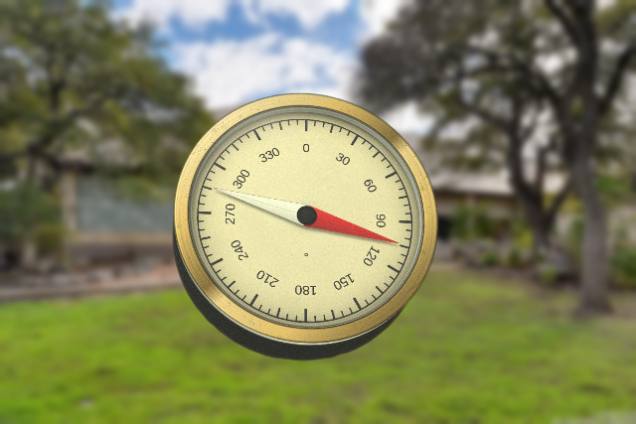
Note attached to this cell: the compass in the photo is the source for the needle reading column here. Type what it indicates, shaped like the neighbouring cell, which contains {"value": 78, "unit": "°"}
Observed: {"value": 105, "unit": "°"}
